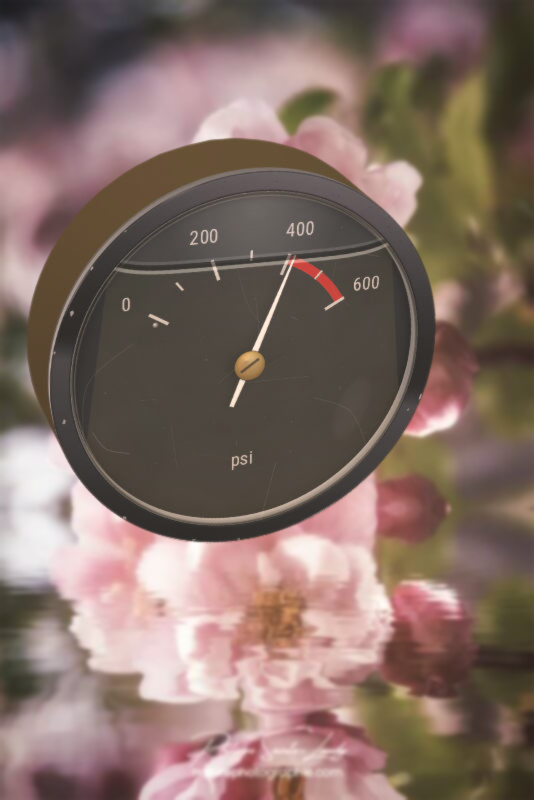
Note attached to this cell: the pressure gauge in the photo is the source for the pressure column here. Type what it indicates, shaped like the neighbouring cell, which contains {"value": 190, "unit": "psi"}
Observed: {"value": 400, "unit": "psi"}
